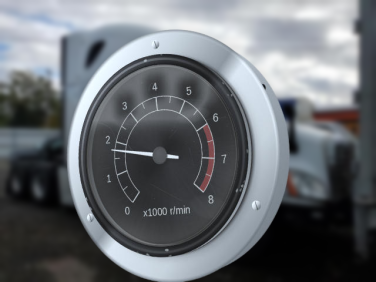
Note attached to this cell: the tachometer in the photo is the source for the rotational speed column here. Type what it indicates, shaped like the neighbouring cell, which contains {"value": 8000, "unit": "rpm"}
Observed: {"value": 1750, "unit": "rpm"}
